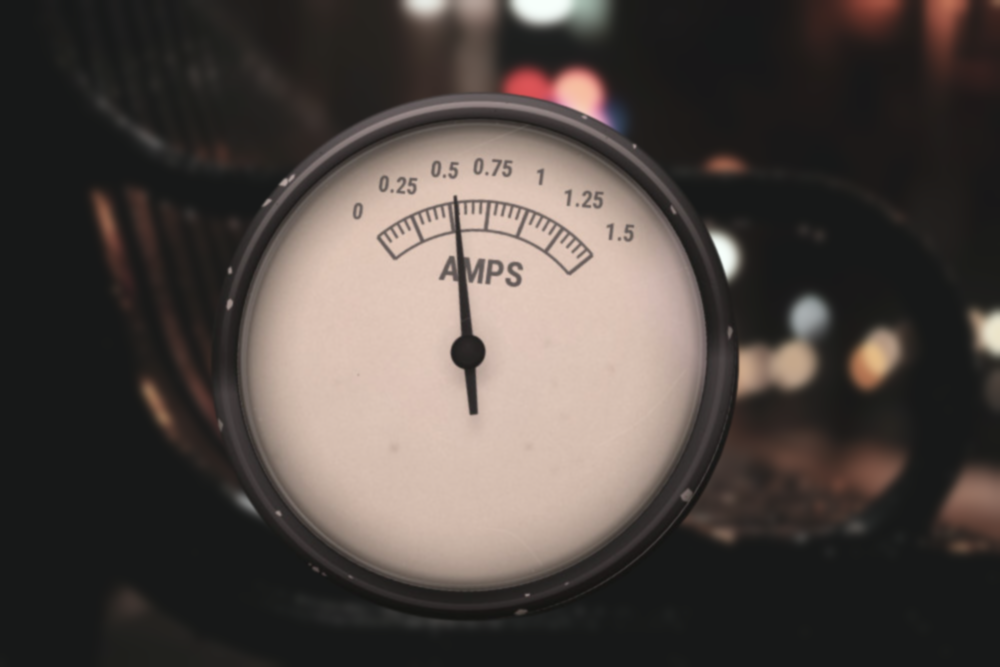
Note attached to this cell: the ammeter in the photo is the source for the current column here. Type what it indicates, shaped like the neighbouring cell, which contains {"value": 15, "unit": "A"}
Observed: {"value": 0.55, "unit": "A"}
